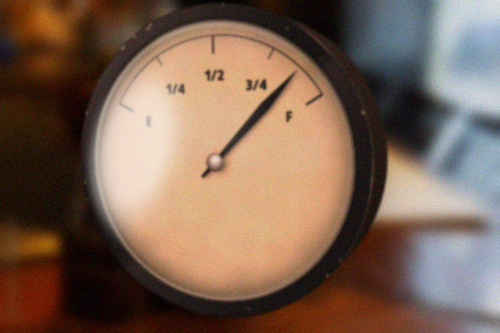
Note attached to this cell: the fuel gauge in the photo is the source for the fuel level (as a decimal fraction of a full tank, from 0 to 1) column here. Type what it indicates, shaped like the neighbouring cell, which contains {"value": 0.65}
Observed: {"value": 0.875}
